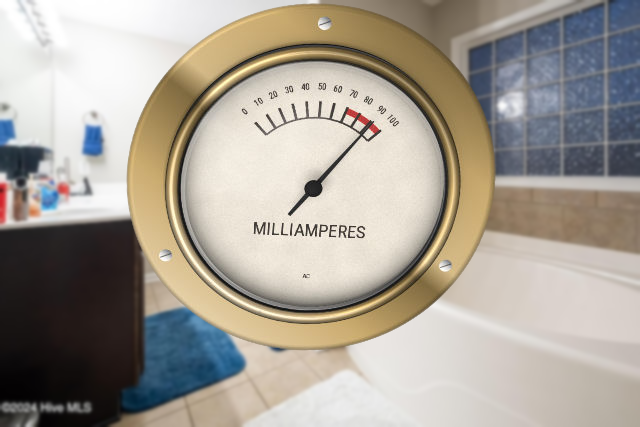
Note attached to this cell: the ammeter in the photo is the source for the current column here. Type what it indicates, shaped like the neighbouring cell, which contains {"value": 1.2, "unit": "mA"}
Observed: {"value": 90, "unit": "mA"}
